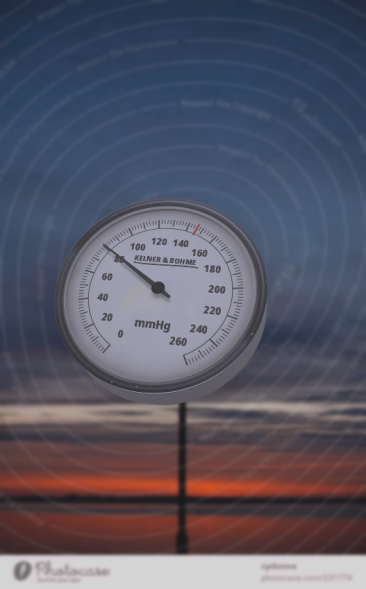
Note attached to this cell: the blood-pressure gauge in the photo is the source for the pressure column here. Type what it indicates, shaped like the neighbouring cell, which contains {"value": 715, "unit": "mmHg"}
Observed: {"value": 80, "unit": "mmHg"}
